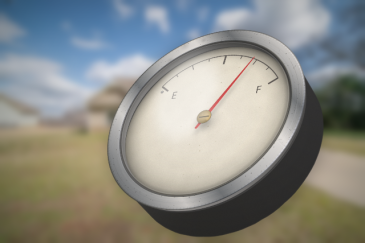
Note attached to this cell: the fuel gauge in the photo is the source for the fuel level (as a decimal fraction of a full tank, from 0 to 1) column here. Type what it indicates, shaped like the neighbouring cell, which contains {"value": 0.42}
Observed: {"value": 0.75}
